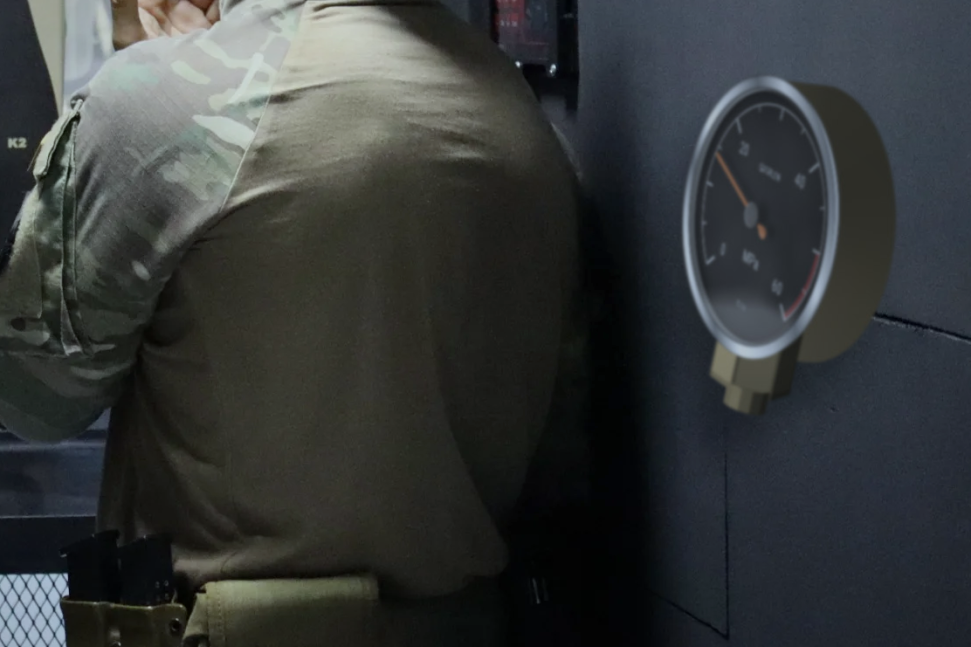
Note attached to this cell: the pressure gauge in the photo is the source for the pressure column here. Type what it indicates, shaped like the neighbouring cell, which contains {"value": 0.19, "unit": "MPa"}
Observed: {"value": 15, "unit": "MPa"}
